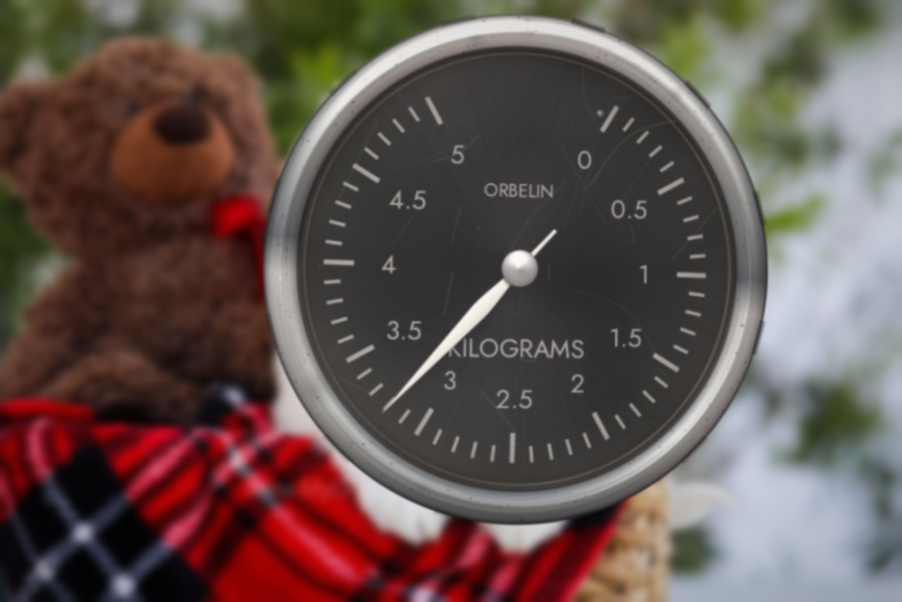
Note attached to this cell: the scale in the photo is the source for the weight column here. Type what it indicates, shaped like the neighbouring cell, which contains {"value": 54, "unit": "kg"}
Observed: {"value": 3.2, "unit": "kg"}
